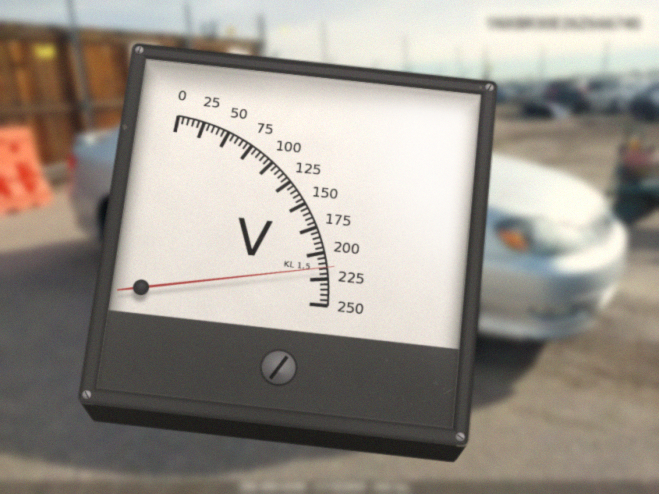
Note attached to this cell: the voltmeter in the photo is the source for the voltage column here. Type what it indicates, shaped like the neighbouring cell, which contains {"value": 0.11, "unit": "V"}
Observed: {"value": 215, "unit": "V"}
